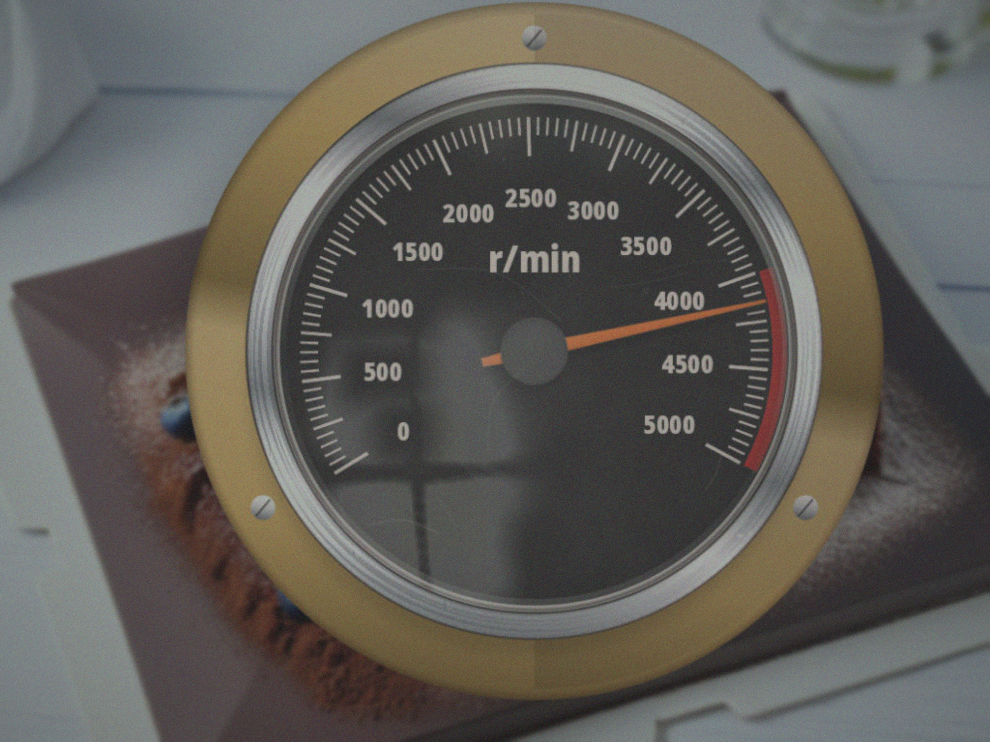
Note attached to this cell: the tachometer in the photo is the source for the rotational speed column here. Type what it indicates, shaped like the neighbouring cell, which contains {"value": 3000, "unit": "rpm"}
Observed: {"value": 4150, "unit": "rpm"}
